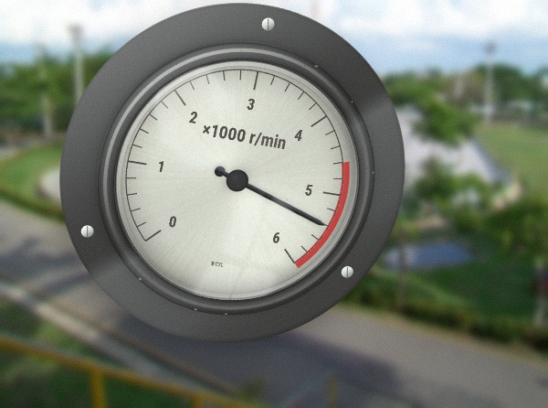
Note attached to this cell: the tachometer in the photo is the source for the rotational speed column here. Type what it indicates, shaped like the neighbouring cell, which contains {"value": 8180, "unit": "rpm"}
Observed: {"value": 5400, "unit": "rpm"}
